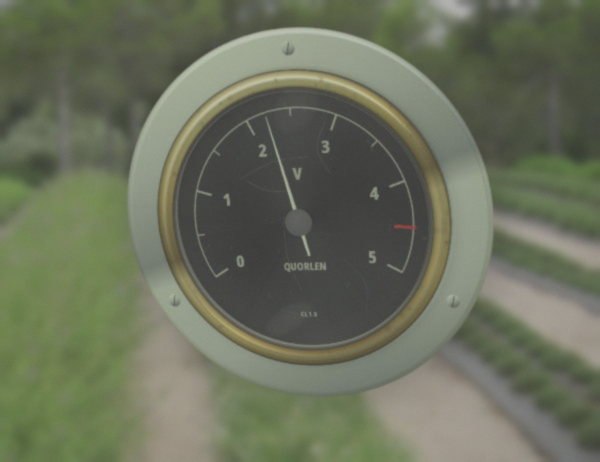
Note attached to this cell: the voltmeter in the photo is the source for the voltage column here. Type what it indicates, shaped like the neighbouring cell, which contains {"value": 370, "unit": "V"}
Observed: {"value": 2.25, "unit": "V"}
